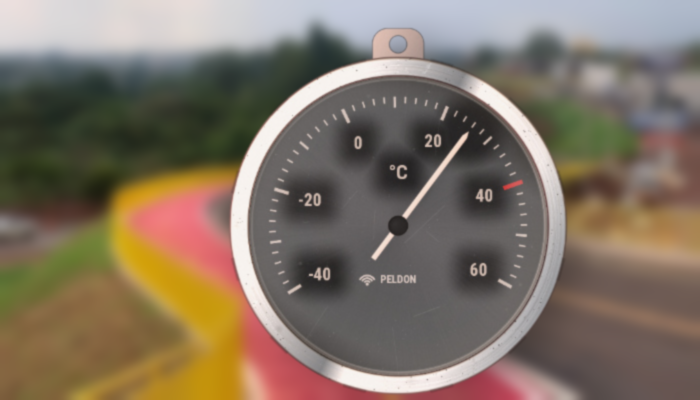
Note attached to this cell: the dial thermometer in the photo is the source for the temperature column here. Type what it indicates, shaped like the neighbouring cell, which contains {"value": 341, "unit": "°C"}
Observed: {"value": 26, "unit": "°C"}
